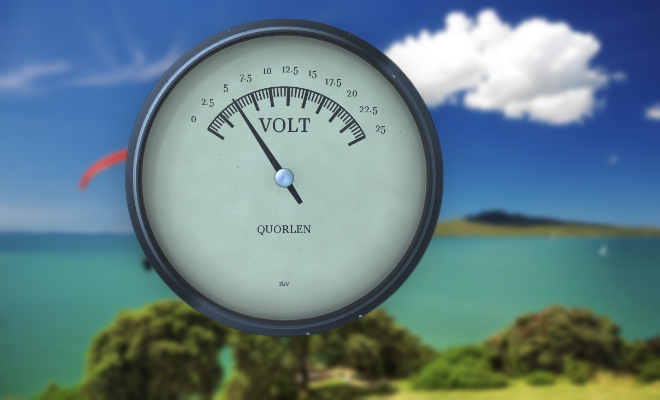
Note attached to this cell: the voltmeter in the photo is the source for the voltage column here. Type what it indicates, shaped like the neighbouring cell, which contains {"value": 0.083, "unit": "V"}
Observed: {"value": 5, "unit": "V"}
